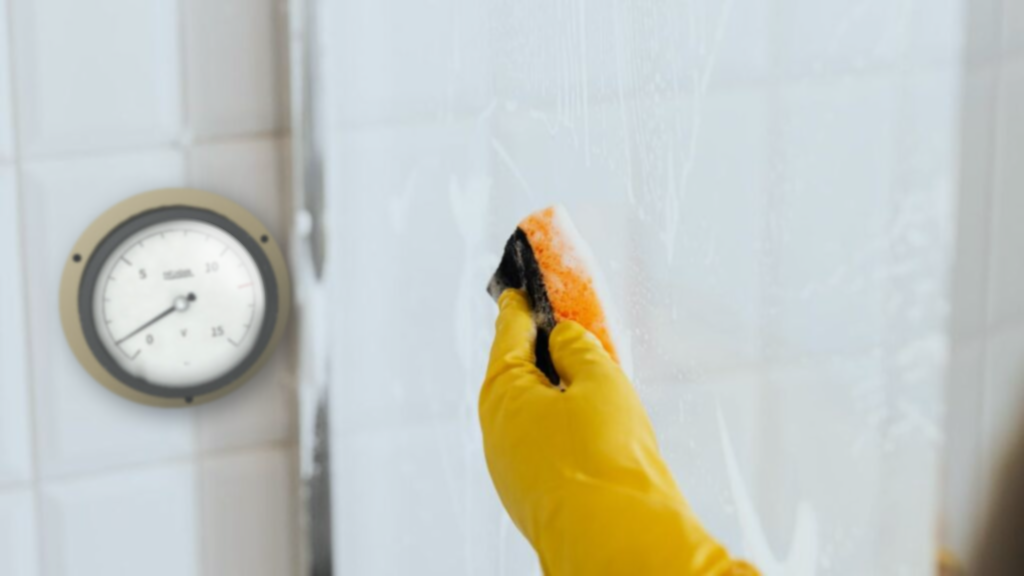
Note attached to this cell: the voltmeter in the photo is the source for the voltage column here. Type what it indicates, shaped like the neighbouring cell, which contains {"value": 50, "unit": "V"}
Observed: {"value": 1, "unit": "V"}
